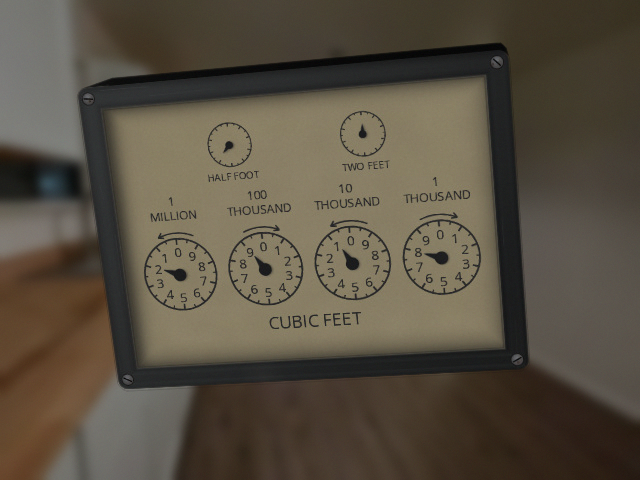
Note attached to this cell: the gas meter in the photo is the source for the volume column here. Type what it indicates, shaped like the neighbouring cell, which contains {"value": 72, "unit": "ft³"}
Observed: {"value": 190800, "unit": "ft³"}
